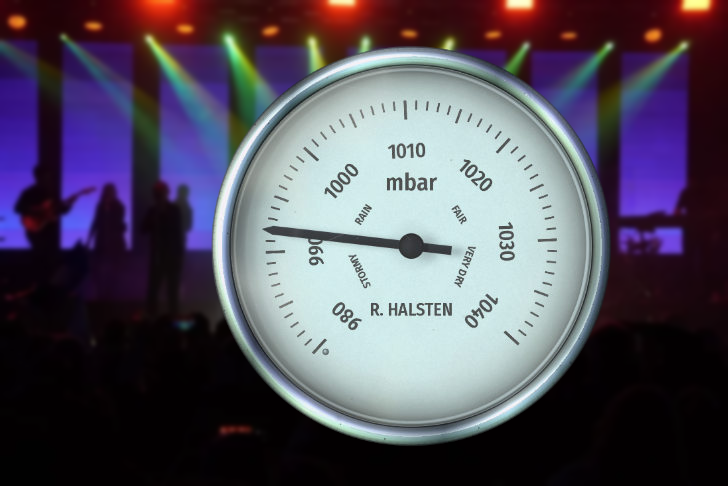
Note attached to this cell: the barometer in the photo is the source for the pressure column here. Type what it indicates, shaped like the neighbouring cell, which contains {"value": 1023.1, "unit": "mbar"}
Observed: {"value": 992, "unit": "mbar"}
